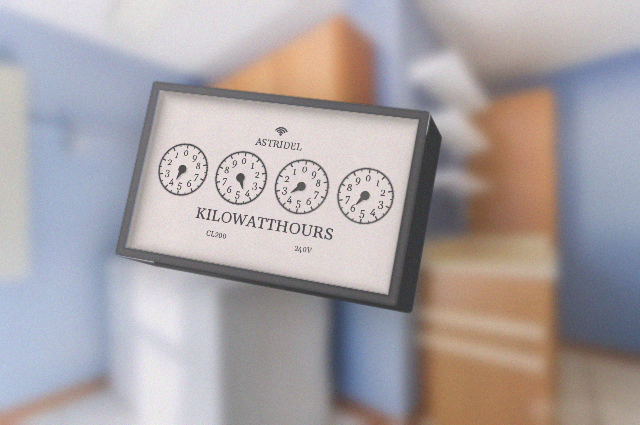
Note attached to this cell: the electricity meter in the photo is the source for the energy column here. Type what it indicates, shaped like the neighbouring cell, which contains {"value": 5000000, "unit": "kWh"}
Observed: {"value": 4436, "unit": "kWh"}
